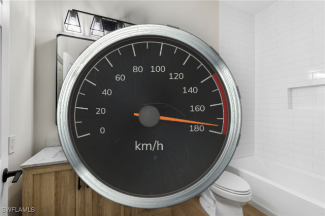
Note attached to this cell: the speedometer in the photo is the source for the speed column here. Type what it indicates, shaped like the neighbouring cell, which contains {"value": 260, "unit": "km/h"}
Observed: {"value": 175, "unit": "km/h"}
